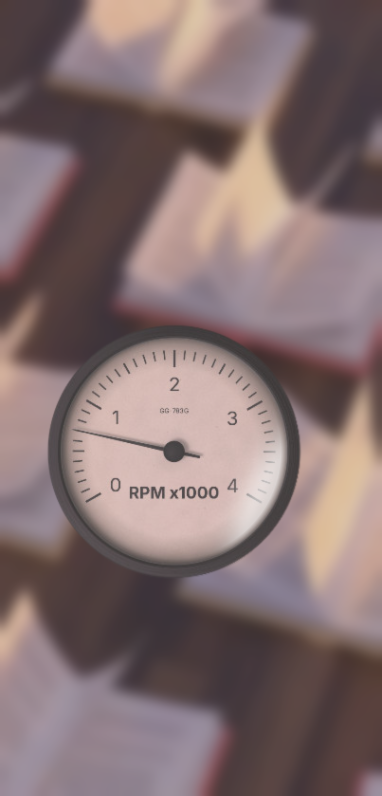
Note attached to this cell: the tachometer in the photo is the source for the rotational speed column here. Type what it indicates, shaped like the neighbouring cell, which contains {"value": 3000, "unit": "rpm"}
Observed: {"value": 700, "unit": "rpm"}
